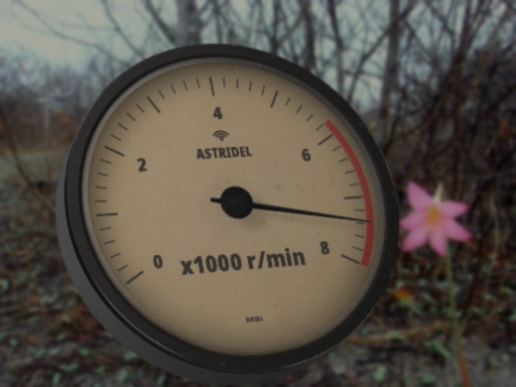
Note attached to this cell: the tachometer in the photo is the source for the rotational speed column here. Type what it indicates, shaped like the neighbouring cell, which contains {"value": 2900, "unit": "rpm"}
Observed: {"value": 7400, "unit": "rpm"}
